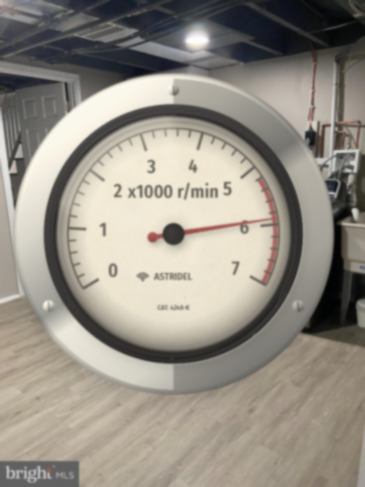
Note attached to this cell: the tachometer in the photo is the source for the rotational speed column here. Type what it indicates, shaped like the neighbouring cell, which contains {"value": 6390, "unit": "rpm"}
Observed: {"value": 5900, "unit": "rpm"}
